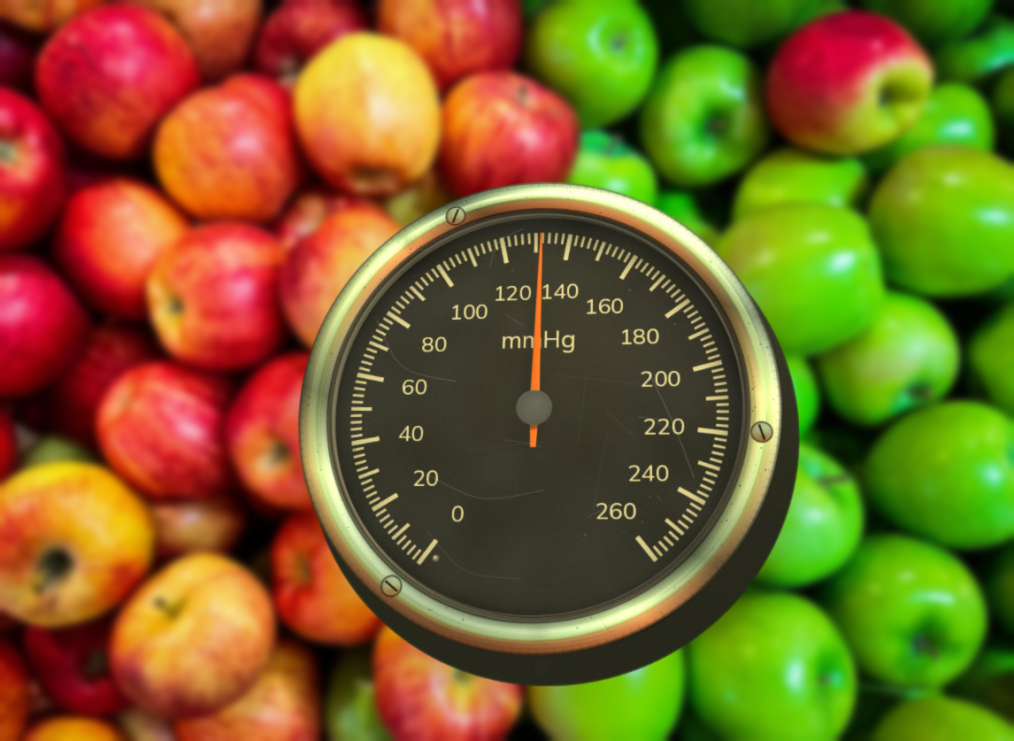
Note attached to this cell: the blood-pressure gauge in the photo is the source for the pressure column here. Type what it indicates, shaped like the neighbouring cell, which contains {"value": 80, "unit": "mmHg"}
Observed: {"value": 132, "unit": "mmHg"}
